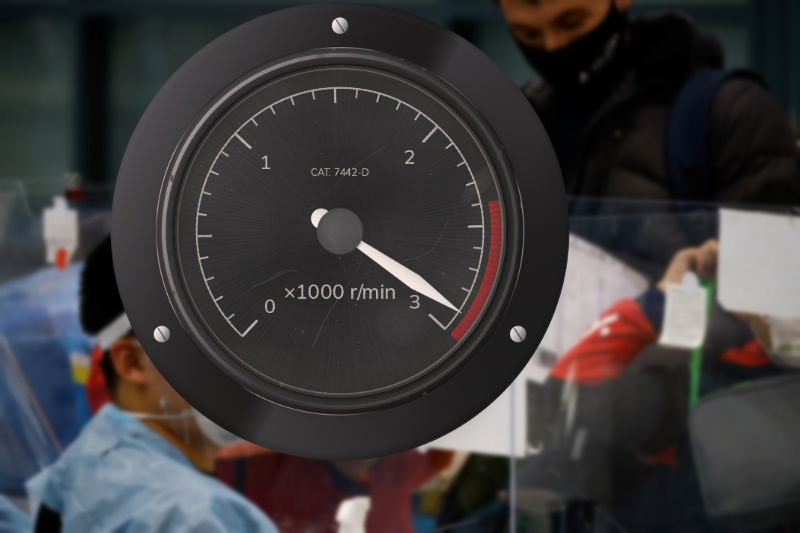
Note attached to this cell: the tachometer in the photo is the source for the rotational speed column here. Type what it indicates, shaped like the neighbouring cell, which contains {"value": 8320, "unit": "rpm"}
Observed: {"value": 2900, "unit": "rpm"}
